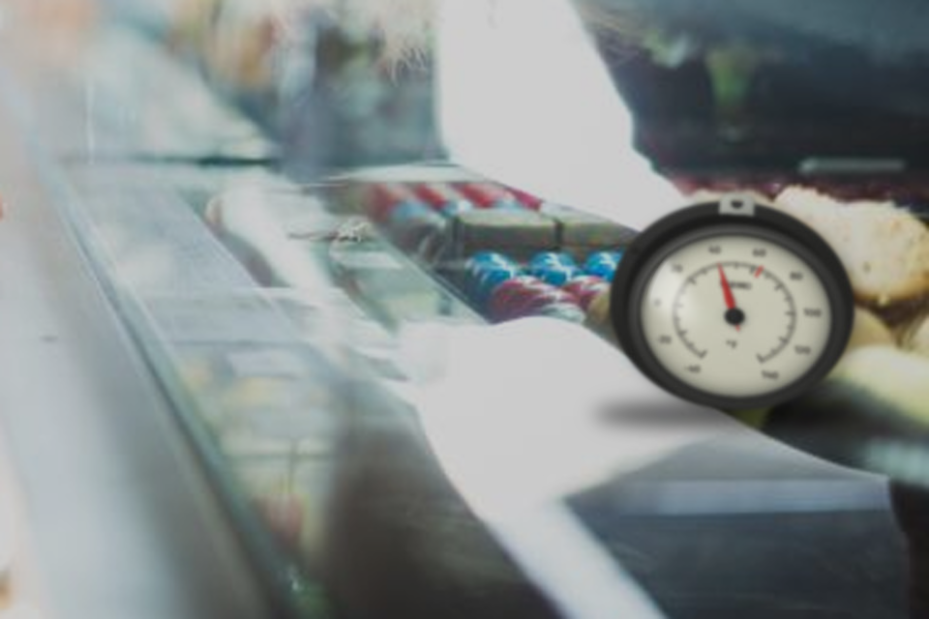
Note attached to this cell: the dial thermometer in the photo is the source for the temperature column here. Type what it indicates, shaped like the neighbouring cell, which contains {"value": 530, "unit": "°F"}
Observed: {"value": 40, "unit": "°F"}
